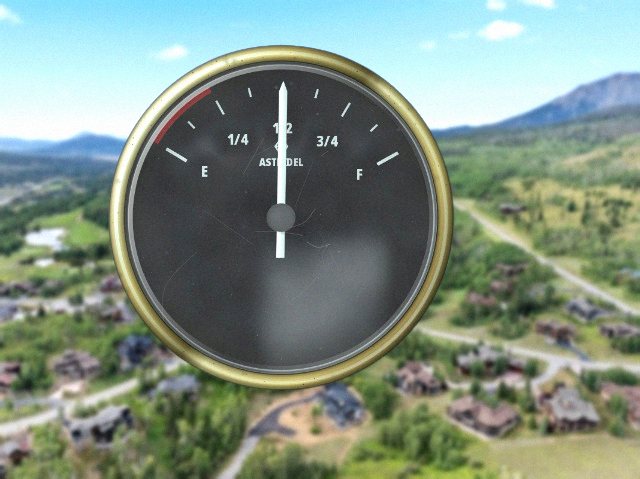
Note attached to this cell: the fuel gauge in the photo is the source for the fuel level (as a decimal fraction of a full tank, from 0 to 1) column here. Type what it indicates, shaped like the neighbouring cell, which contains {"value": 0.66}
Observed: {"value": 0.5}
